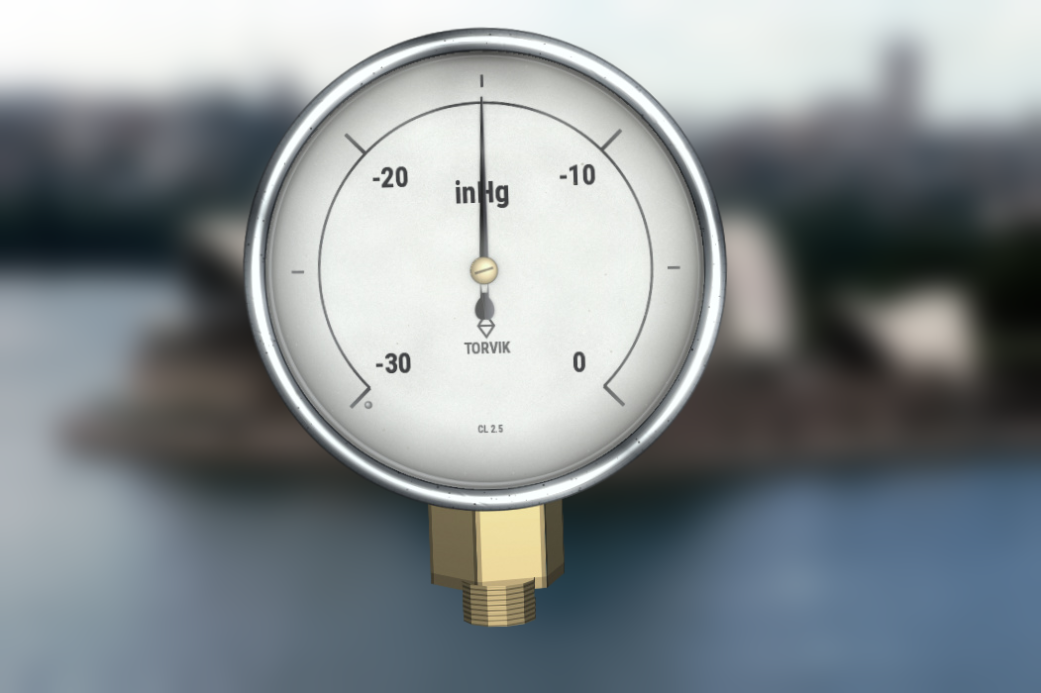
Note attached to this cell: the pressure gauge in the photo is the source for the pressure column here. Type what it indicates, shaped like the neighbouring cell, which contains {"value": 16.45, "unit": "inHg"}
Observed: {"value": -15, "unit": "inHg"}
